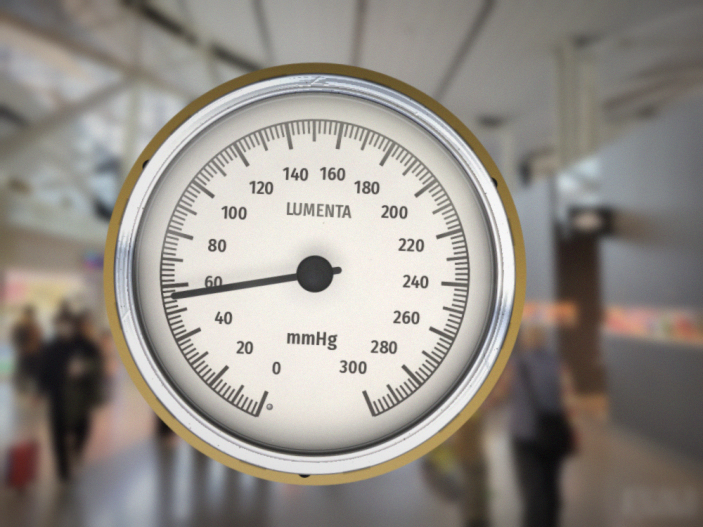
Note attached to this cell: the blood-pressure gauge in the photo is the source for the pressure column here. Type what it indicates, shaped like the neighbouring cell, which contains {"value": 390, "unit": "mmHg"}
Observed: {"value": 56, "unit": "mmHg"}
